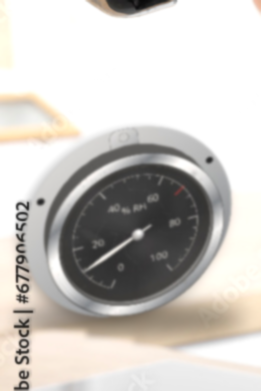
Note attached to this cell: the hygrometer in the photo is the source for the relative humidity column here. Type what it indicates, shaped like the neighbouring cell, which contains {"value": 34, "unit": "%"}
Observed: {"value": 12, "unit": "%"}
